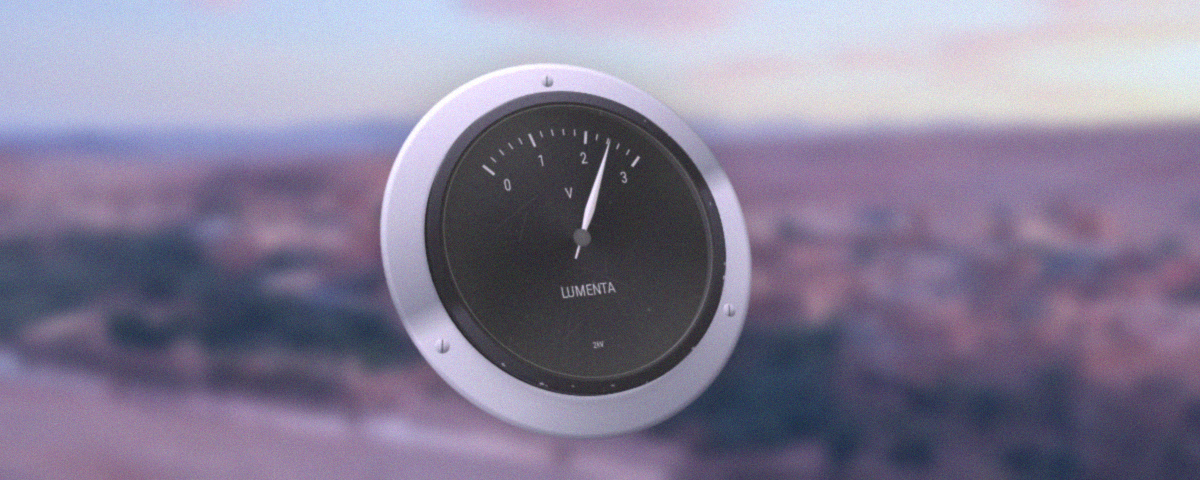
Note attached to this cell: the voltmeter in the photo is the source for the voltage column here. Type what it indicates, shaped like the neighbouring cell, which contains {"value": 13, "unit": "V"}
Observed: {"value": 2.4, "unit": "V"}
